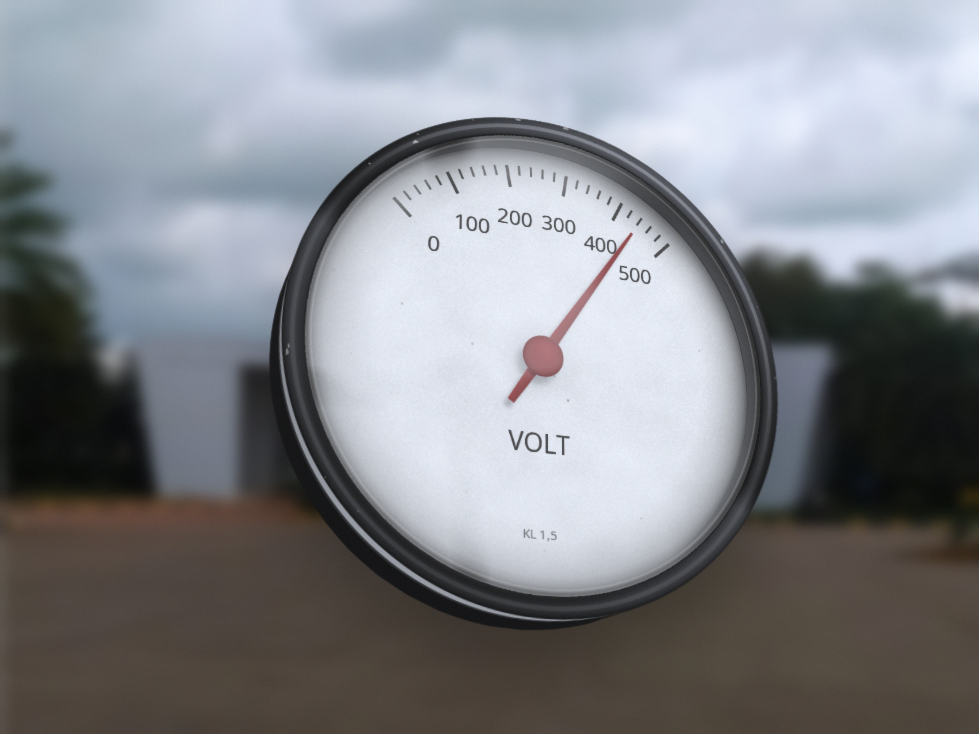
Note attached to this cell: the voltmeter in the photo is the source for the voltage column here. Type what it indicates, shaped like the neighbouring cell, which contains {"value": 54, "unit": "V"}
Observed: {"value": 440, "unit": "V"}
